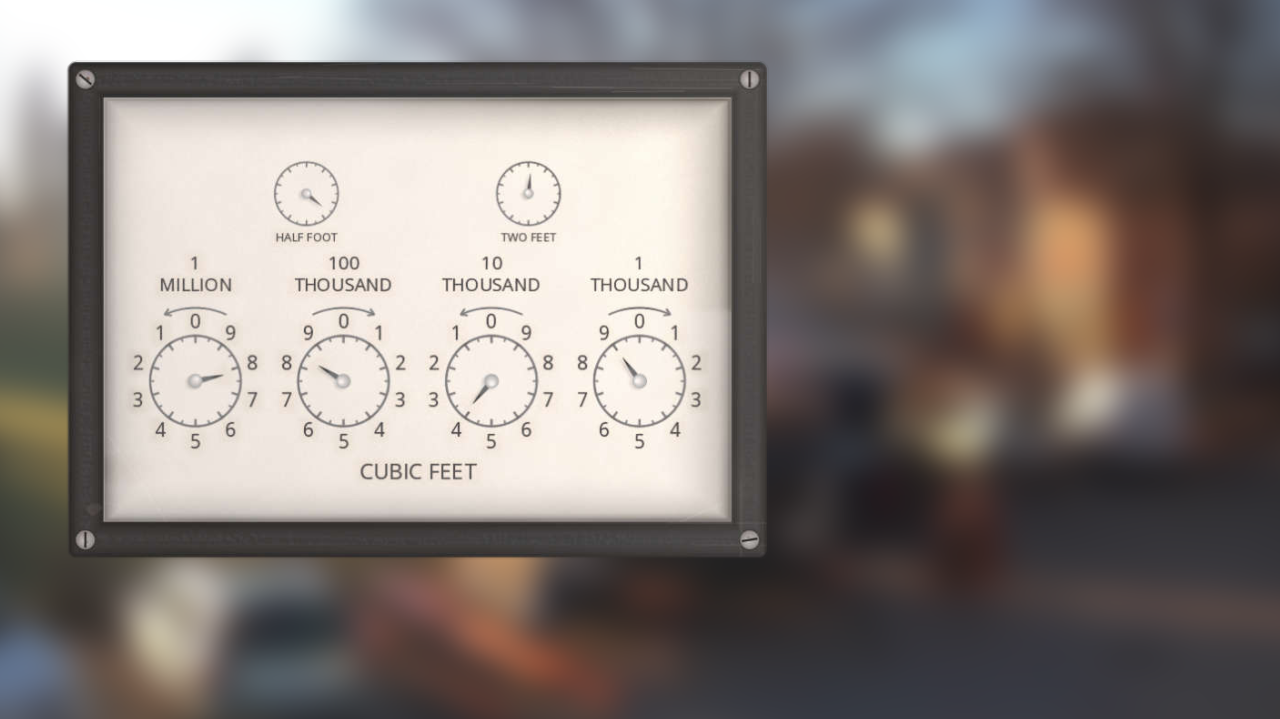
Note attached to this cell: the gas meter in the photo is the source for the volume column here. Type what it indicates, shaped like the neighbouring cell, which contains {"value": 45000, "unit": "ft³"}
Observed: {"value": 783900, "unit": "ft³"}
